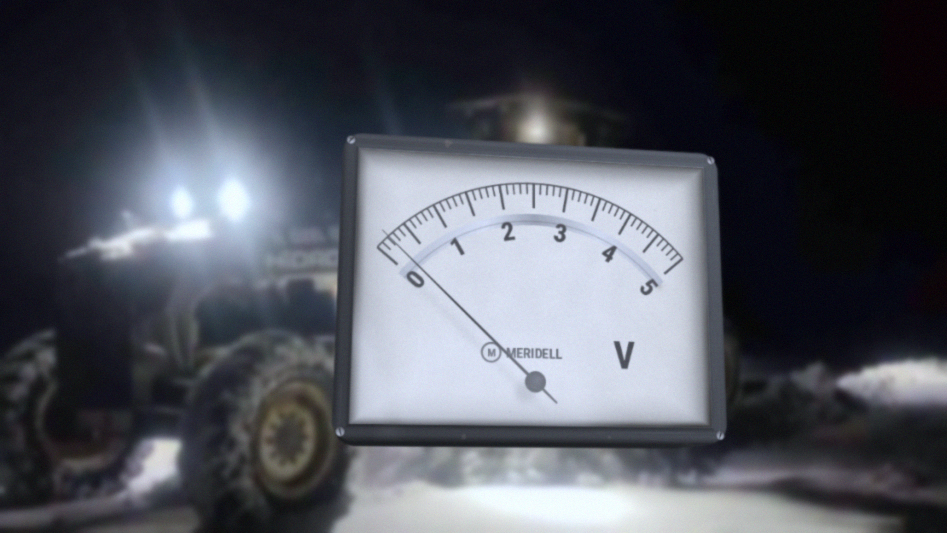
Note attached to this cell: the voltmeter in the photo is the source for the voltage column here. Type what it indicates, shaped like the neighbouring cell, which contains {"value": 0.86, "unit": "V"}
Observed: {"value": 0.2, "unit": "V"}
